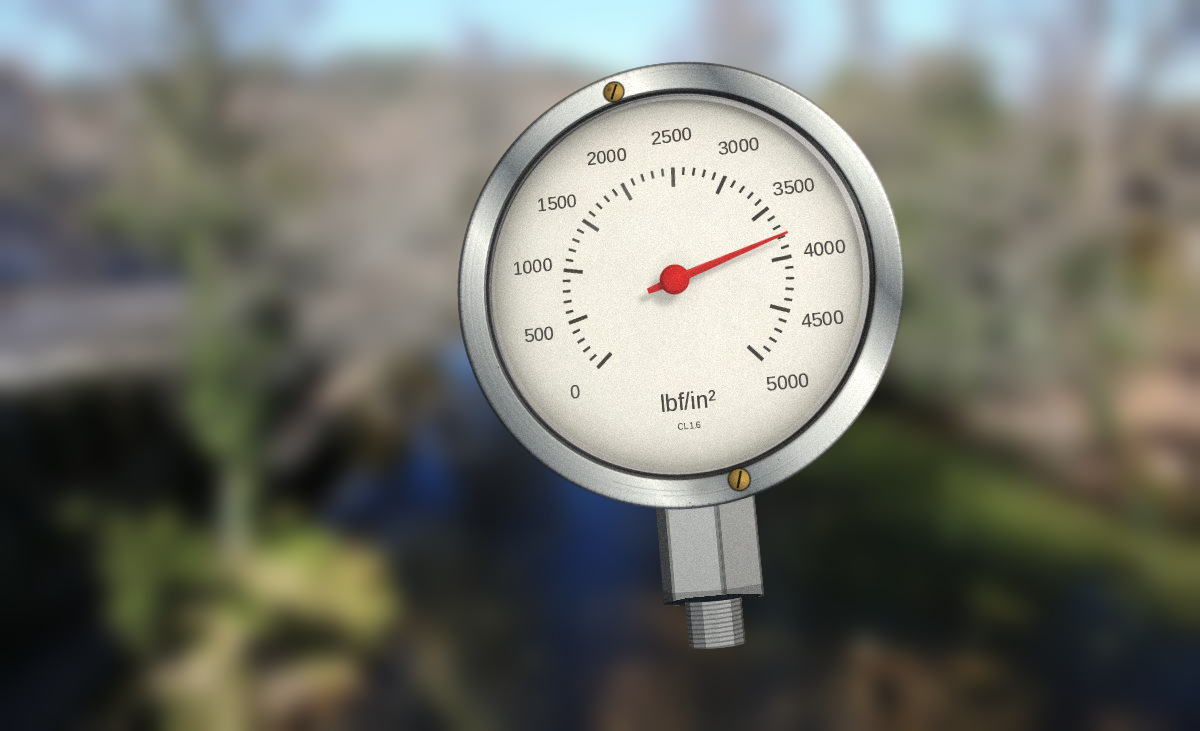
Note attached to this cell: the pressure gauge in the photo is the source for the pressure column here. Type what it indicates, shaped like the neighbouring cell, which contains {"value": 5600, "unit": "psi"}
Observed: {"value": 3800, "unit": "psi"}
